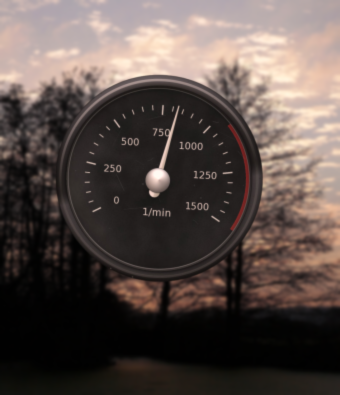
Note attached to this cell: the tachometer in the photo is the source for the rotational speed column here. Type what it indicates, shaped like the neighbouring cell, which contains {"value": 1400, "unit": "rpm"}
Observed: {"value": 825, "unit": "rpm"}
